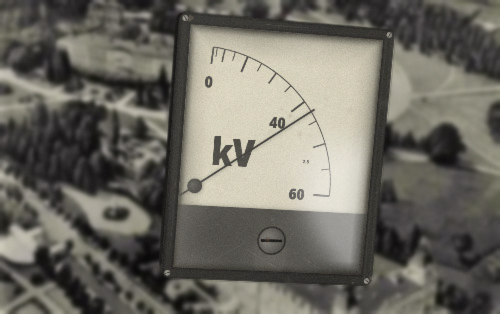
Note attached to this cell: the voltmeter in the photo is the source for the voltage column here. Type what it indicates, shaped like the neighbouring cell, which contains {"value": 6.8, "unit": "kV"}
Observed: {"value": 42.5, "unit": "kV"}
